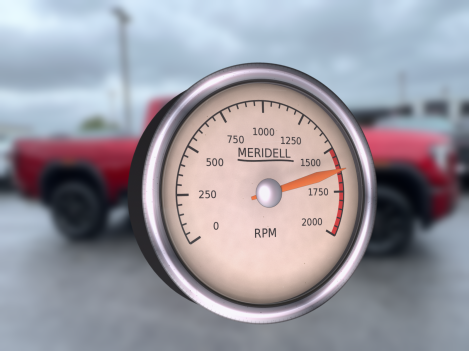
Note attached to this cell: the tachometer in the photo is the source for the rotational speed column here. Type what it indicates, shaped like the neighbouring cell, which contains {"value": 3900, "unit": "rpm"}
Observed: {"value": 1625, "unit": "rpm"}
